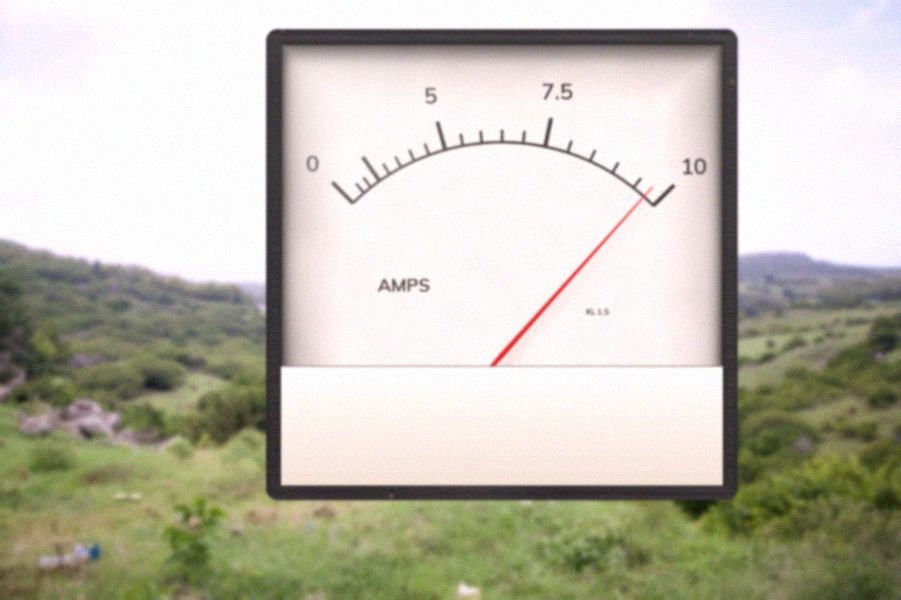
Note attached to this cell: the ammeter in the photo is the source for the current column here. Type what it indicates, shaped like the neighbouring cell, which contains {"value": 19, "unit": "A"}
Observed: {"value": 9.75, "unit": "A"}
